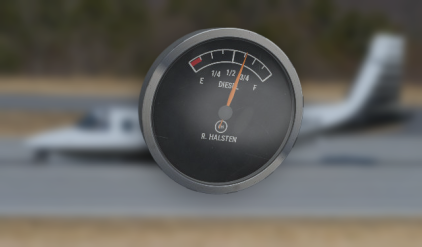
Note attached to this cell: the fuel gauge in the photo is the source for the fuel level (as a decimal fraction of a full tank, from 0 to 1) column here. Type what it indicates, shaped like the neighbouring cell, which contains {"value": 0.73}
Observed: {"value": 0.625}
